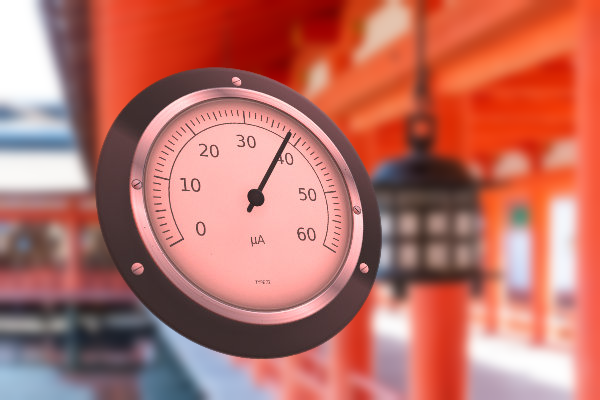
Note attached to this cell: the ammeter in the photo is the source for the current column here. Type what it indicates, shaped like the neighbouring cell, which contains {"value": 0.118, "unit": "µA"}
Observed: {"value": 38, "unit": "µA"}
